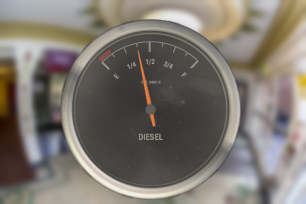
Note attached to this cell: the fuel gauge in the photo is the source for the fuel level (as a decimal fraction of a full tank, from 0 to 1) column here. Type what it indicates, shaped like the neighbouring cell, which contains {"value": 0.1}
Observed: {"value": 0.375}
